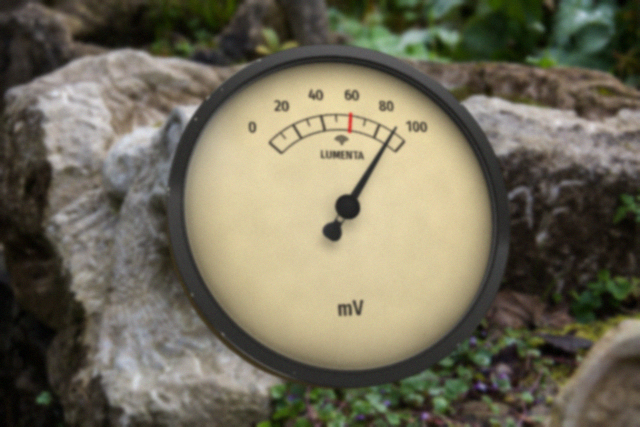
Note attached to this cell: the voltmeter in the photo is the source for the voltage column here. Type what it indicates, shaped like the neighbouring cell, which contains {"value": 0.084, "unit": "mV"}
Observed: {"value": 90, "unit": "mV"}
